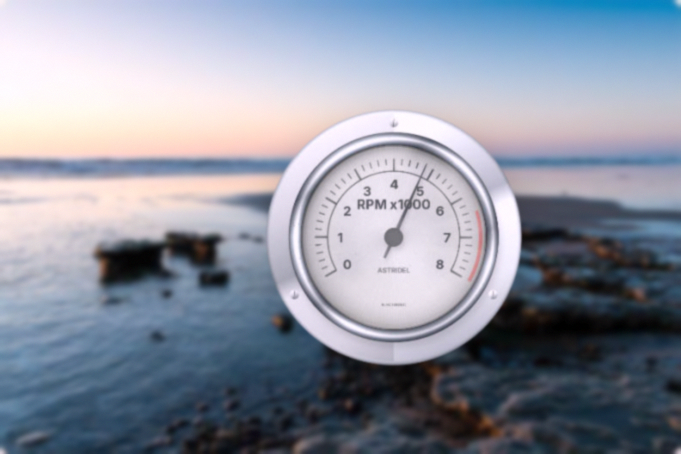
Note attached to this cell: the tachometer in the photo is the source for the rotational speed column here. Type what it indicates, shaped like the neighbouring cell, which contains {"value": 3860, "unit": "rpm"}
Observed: {"value": 4800, "unit": "rpm"}
